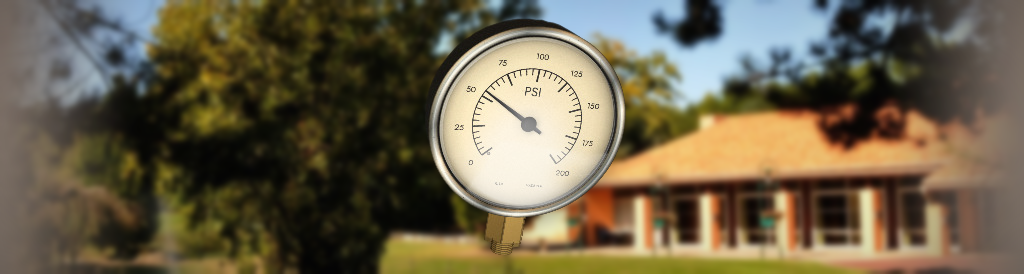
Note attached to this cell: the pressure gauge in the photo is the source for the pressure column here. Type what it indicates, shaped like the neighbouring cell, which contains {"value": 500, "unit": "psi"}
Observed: {"value": 55, "unit": "psi"}
